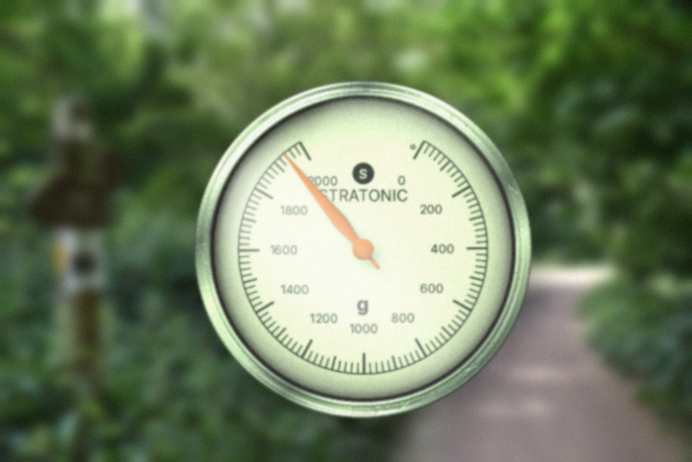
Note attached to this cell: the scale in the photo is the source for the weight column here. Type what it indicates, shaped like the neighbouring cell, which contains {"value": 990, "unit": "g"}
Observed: {"value": 1940, "unit": "g"}
